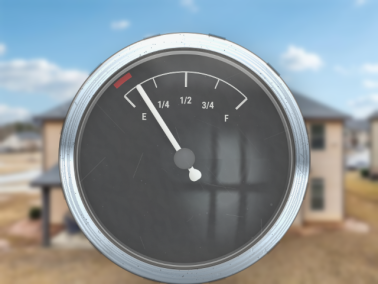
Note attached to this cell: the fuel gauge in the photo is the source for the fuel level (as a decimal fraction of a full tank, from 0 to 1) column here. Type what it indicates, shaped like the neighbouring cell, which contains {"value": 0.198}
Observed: {"value": 0.125}
